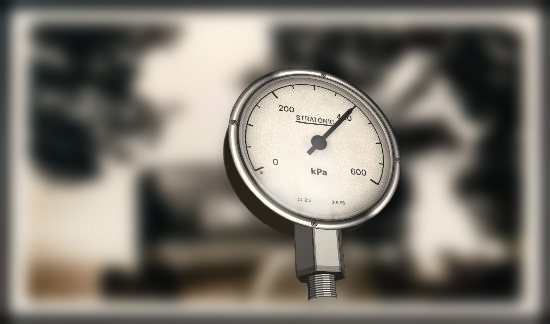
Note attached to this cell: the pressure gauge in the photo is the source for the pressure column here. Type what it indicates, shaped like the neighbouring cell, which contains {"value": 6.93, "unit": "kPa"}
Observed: {"value": 400, "unit": "kPa"}
